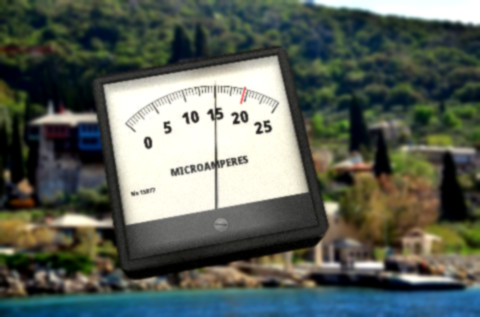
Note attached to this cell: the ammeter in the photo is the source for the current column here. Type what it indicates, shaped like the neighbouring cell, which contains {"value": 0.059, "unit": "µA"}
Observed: {"value": 15, "unit": "µA"}
